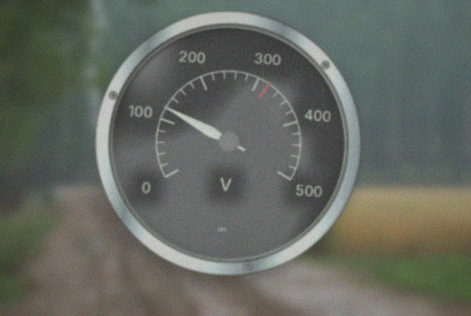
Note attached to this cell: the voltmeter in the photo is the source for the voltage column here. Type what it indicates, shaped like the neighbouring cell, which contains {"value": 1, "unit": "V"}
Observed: {"value": 120, "unit": "V"}
